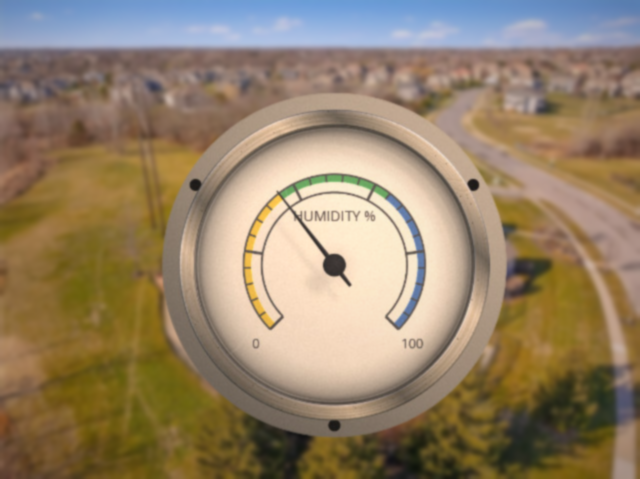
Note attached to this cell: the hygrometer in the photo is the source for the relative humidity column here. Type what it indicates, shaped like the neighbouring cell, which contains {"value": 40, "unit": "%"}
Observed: {"value": 36, "unit": "%"}
